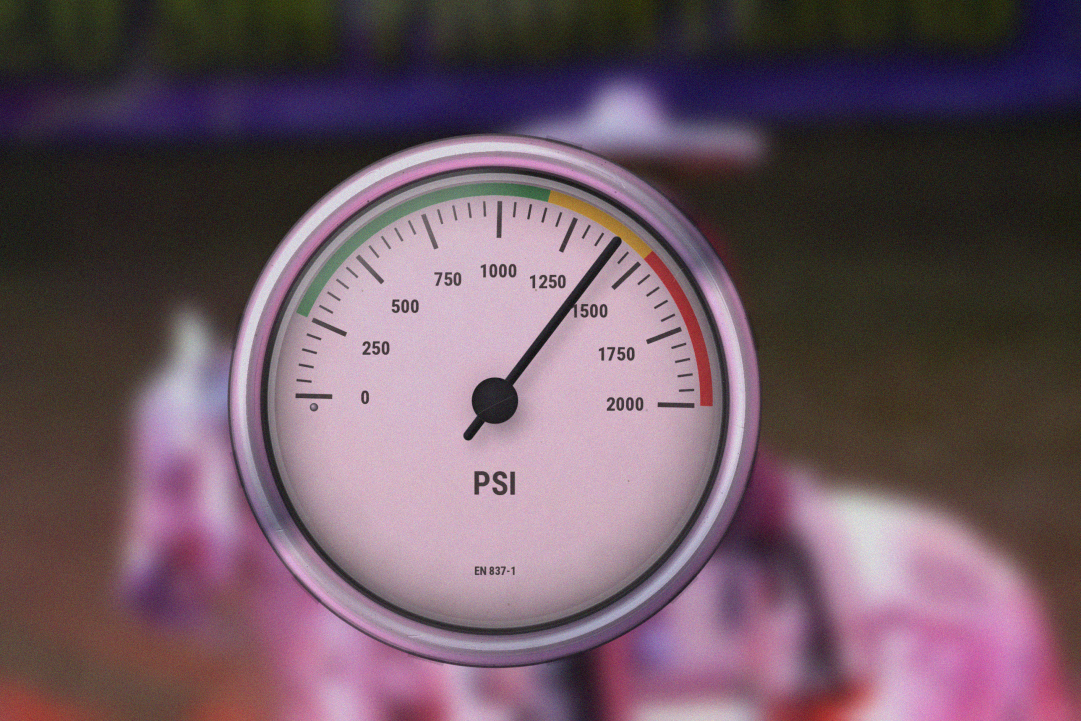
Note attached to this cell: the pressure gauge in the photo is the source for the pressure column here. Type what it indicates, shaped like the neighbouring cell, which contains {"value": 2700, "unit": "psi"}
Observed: {"value": 1400, "unit": "psi"}
